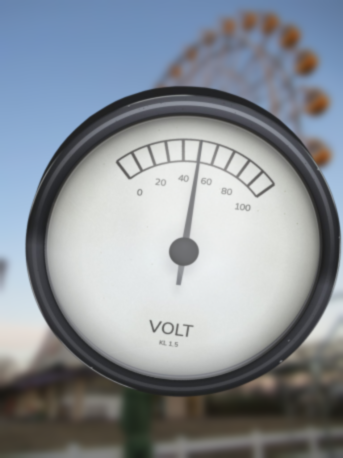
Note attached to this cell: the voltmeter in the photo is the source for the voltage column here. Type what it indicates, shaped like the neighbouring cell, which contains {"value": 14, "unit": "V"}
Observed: {"value": 50, "unit": "V"}
